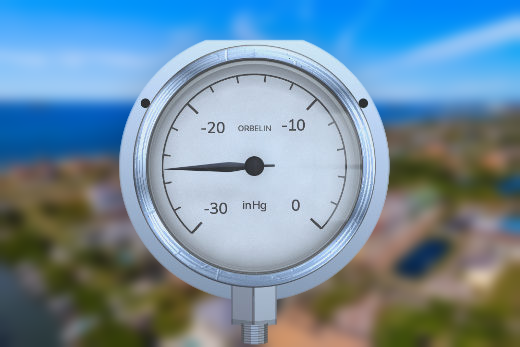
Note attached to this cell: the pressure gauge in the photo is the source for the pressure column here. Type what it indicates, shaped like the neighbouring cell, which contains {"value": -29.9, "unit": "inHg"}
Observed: {"value": -25, "unit": "inHg"}
